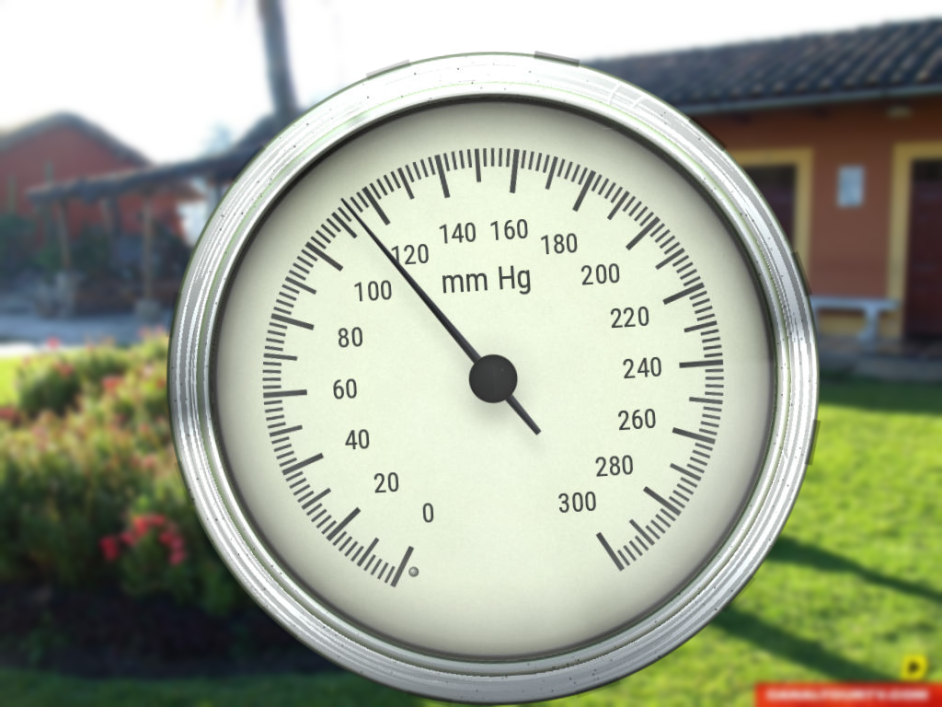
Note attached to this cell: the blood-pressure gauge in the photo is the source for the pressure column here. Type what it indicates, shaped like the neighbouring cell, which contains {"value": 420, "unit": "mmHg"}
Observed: {"value": 114, "unit": "mmHg"}
